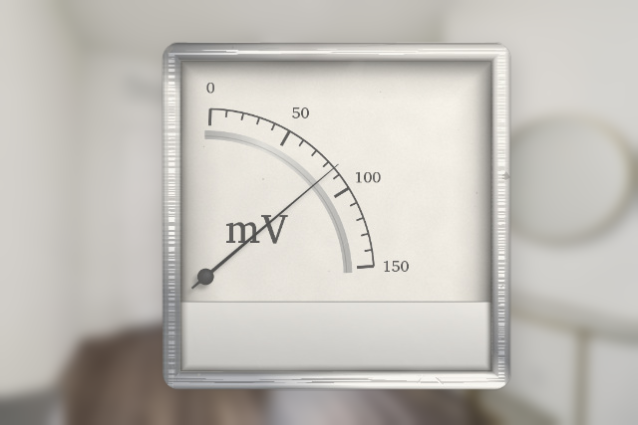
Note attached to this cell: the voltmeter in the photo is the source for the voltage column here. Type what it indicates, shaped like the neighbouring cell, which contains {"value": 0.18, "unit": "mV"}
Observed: {"value": 85, "unit": "mV"}
